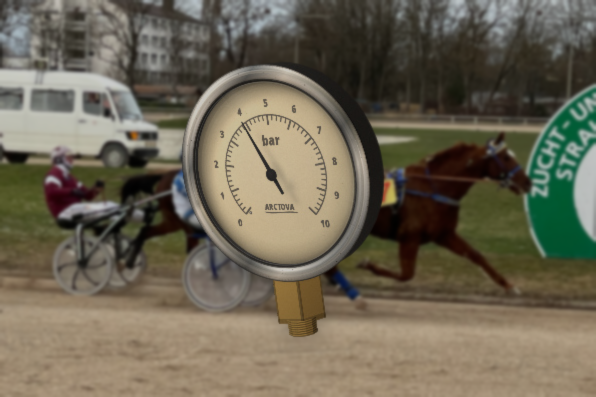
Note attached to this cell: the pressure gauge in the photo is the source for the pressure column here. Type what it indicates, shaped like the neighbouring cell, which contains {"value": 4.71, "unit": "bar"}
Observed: {"value": 4, "unit": "bar"}
